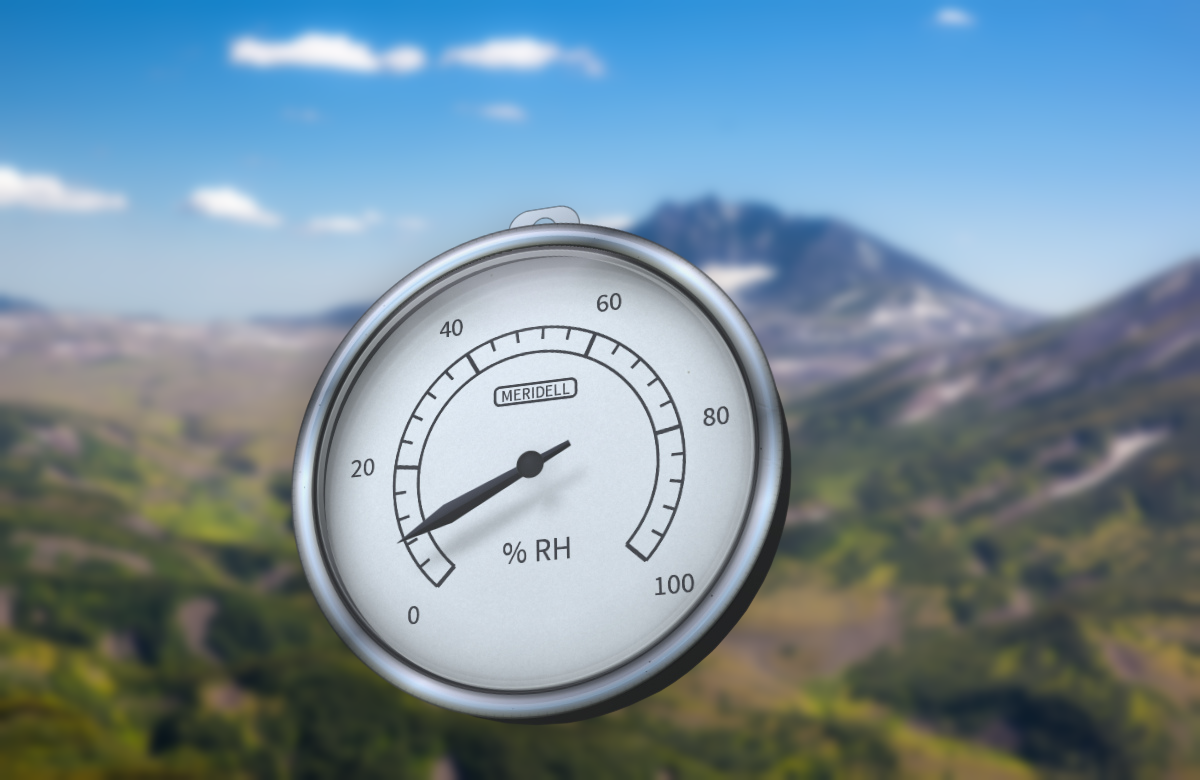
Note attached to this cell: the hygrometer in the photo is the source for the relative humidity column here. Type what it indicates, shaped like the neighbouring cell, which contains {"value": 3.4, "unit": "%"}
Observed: {"value": 8, "unit": "%"}
